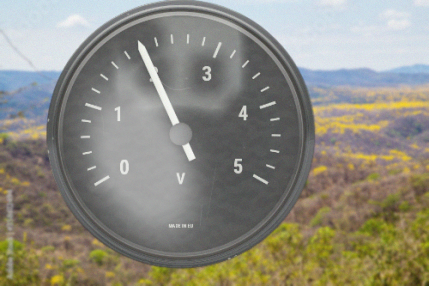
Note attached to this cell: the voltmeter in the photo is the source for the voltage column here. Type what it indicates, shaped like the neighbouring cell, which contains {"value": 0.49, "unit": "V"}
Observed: {"value": 2, "unit": "V"}
